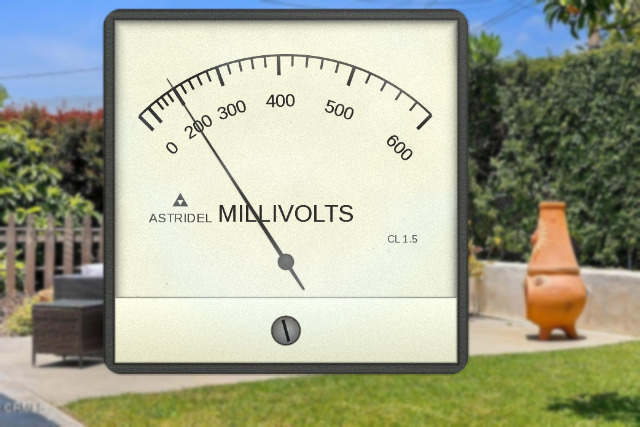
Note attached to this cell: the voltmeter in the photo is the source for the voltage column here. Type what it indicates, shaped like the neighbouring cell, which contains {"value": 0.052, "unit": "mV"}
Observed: {"value": 200, "unit": "mV"}
